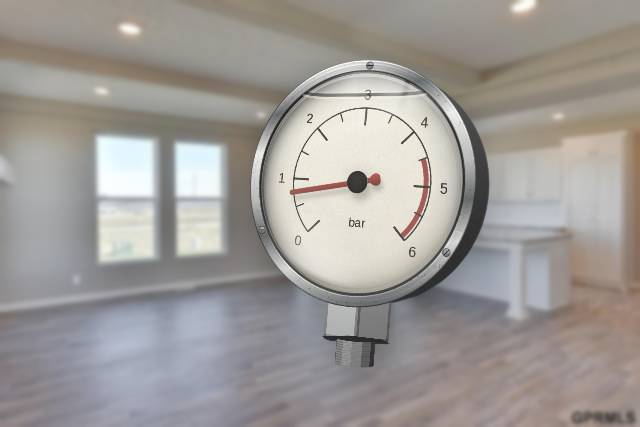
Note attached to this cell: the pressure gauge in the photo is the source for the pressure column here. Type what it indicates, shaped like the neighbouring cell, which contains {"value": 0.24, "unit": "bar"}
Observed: {"value": 0.75, "unit": "bar"}
